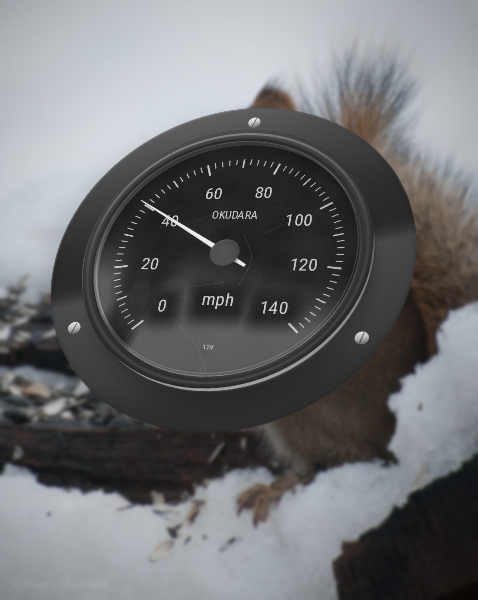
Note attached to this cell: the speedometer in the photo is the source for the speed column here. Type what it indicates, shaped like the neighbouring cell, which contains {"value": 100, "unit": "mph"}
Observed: {"value": 40, "unit": "mph"}
